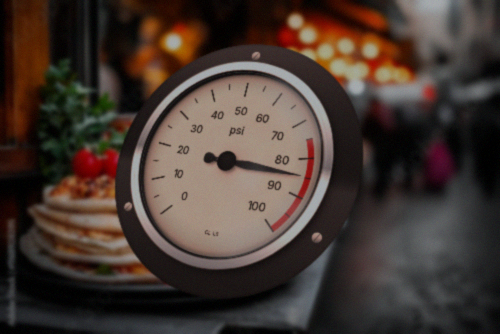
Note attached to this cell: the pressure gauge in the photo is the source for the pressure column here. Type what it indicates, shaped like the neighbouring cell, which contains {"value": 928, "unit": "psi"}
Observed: {"value": 85, "unit": "psi"}
